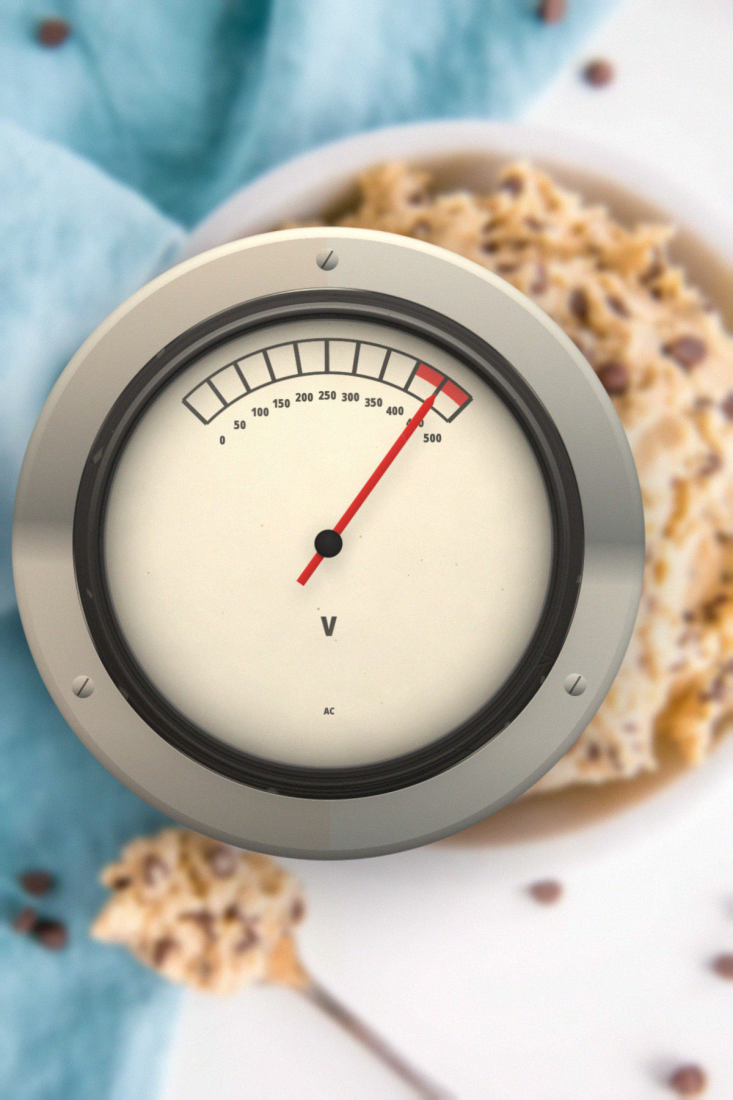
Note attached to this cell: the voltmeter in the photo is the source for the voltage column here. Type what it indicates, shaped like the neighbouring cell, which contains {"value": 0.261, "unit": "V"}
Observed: {"value": 450, "unit": "V"}
